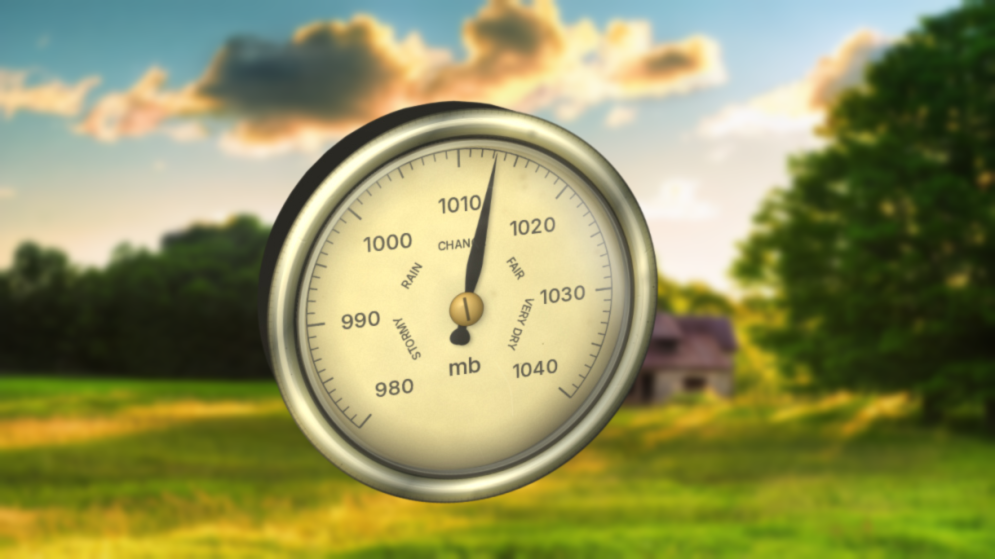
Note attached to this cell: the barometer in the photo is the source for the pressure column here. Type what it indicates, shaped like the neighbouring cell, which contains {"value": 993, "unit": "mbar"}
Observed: {"value": 1013, "unit": "mbar"}
